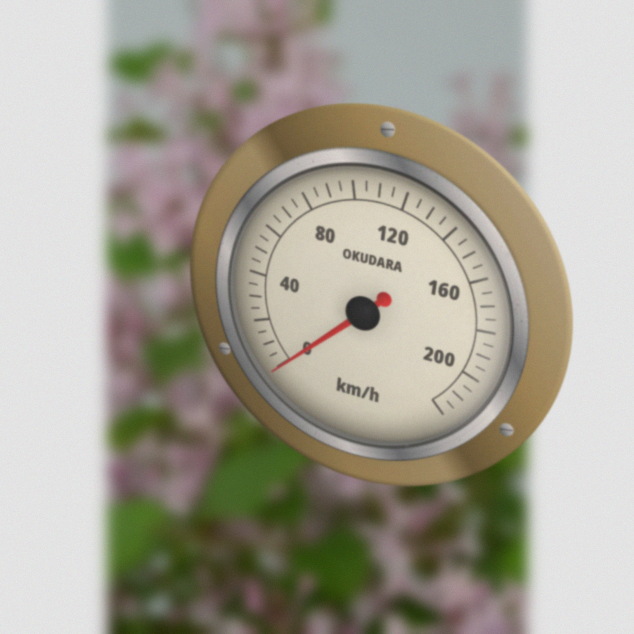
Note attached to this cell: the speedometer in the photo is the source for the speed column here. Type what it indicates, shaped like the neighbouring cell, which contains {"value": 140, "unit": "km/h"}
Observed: {"value": 0, "unit": "km/h"}
